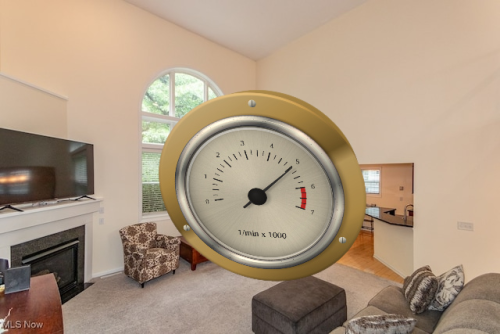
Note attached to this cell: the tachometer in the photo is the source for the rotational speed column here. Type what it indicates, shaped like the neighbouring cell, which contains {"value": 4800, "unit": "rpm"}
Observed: {"value": 5000, "unit": "rpm"}
